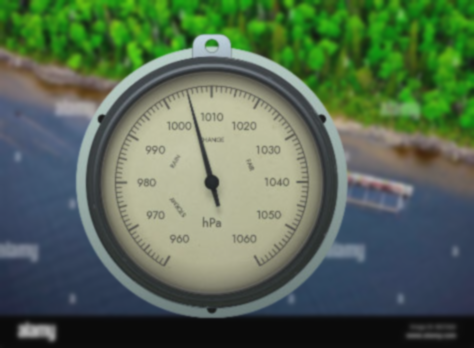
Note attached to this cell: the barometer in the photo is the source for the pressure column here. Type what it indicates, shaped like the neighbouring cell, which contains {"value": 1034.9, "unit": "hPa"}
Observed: {"value": 1005, "unit": "hPa"}
